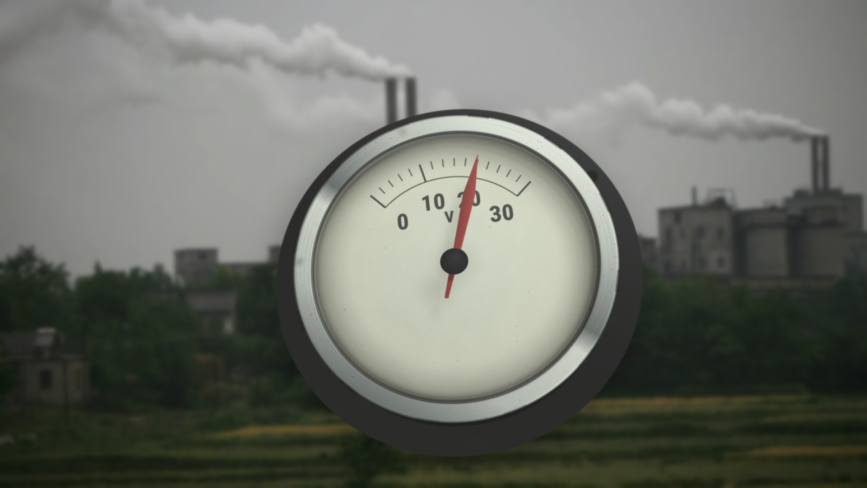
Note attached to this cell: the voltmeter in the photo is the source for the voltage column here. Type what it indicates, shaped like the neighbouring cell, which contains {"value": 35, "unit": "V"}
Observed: {"value": 20, "unit": "V"}
